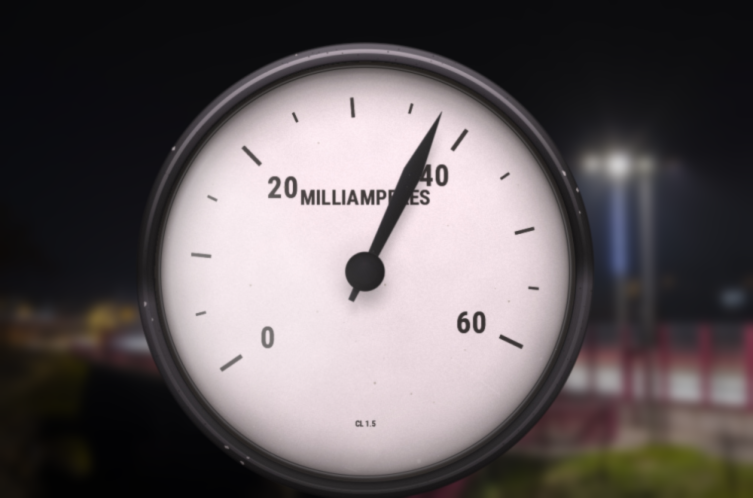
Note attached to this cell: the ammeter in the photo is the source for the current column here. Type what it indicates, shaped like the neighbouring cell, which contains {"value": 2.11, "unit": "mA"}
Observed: {"value": 37.5, "unit": "mA"}
